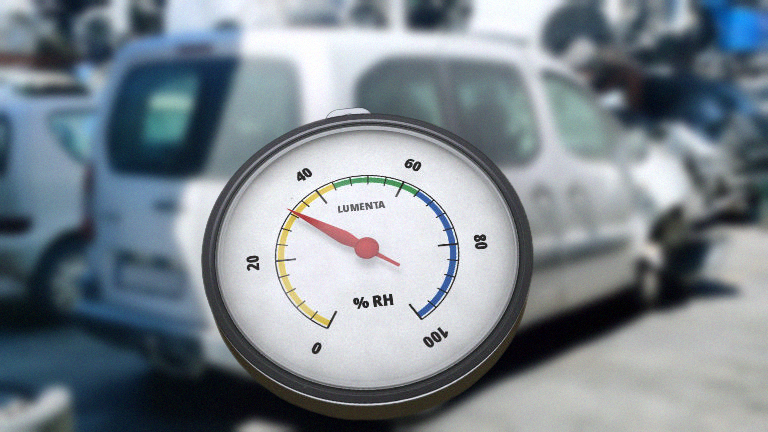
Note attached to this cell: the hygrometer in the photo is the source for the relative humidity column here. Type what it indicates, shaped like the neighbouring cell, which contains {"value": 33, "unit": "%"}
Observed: {"value": 32, "unit": "%"}
